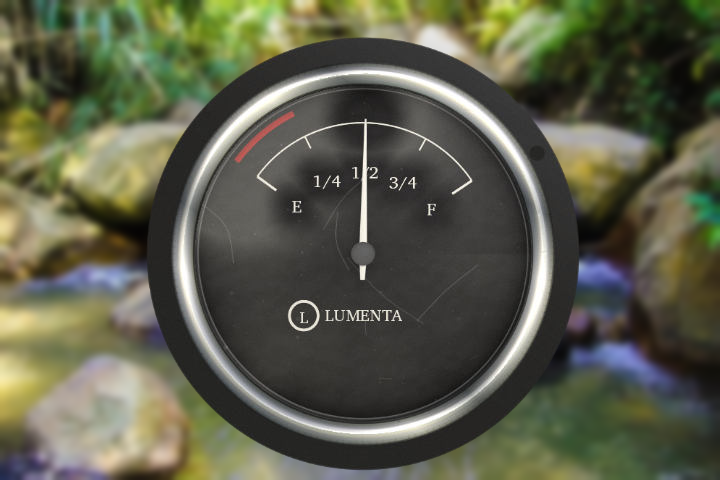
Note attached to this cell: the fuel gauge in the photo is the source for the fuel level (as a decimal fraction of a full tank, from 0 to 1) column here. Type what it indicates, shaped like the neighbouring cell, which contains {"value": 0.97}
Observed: {"value": 0.5}
